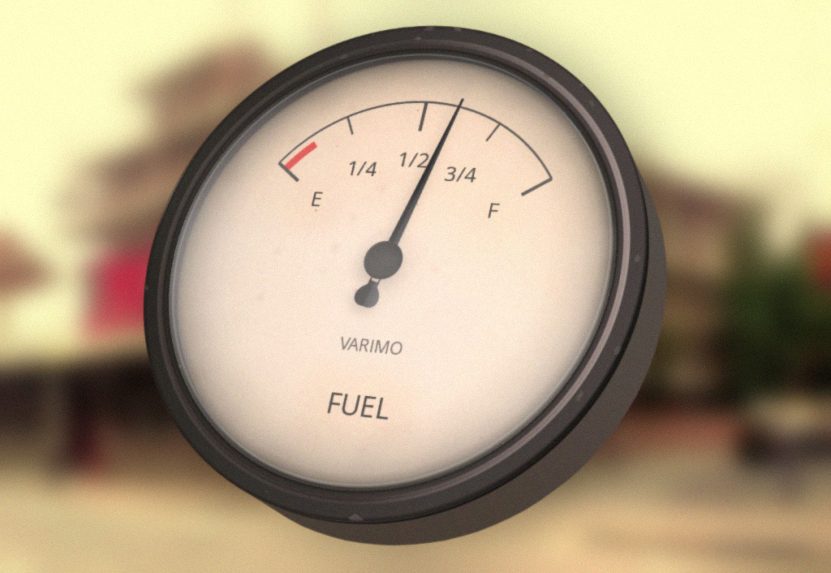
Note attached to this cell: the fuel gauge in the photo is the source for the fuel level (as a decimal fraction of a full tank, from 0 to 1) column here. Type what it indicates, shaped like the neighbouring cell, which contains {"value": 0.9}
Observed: {"value": 0.625}
